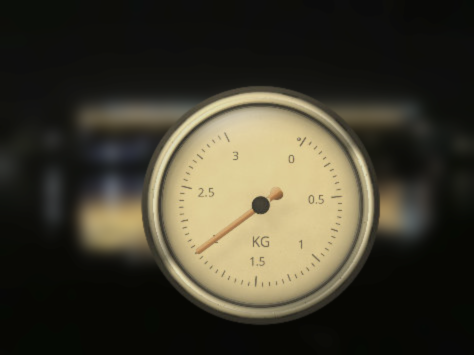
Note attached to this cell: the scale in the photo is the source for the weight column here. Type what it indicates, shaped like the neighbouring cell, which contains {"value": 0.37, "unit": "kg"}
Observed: {"value": 2, "unit": "kg"}
